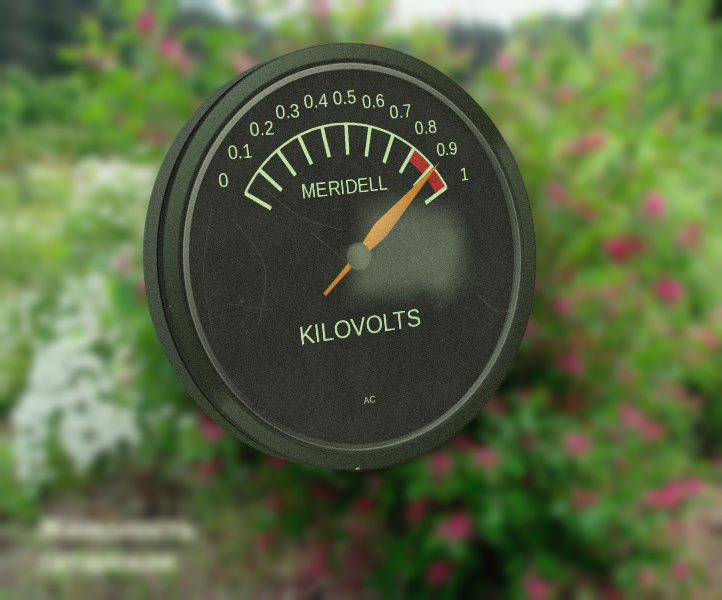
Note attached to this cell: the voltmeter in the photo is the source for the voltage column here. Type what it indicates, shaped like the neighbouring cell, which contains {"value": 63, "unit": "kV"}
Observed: {"value": 0.9, "unit": "kV"}
